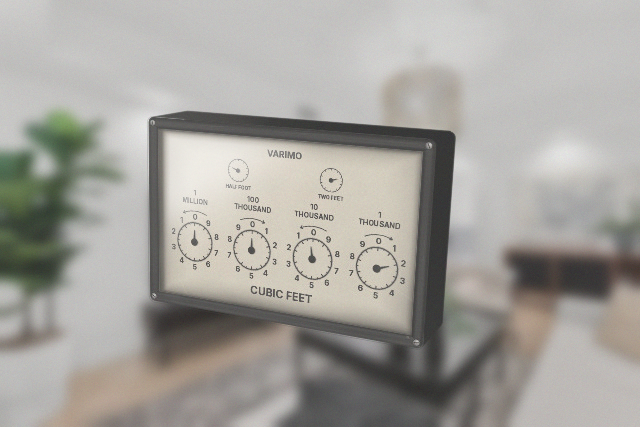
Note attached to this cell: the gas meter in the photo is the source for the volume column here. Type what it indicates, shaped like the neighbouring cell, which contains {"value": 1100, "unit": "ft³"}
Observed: {"value": 200, "unit": "ft³"}
